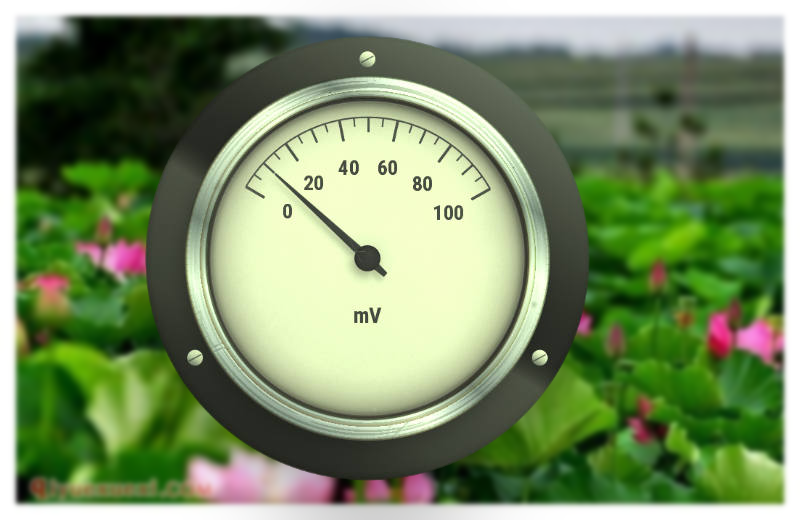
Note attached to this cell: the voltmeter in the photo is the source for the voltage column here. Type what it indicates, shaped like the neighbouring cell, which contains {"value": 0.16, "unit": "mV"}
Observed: {"value": 10, "unit": "mV"}
